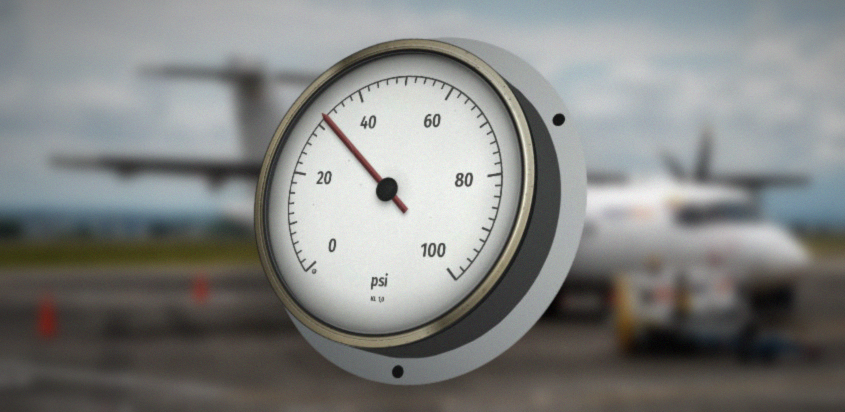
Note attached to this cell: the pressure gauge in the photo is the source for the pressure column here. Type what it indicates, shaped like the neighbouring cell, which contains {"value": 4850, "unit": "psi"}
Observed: {"value": 32, "unit": "psi"}
